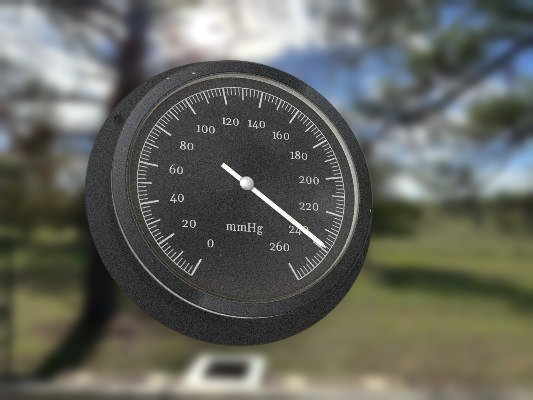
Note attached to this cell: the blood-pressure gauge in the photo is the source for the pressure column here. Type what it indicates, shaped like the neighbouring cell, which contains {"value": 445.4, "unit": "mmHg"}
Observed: {"value": 240, "unit": "mmHg"}
